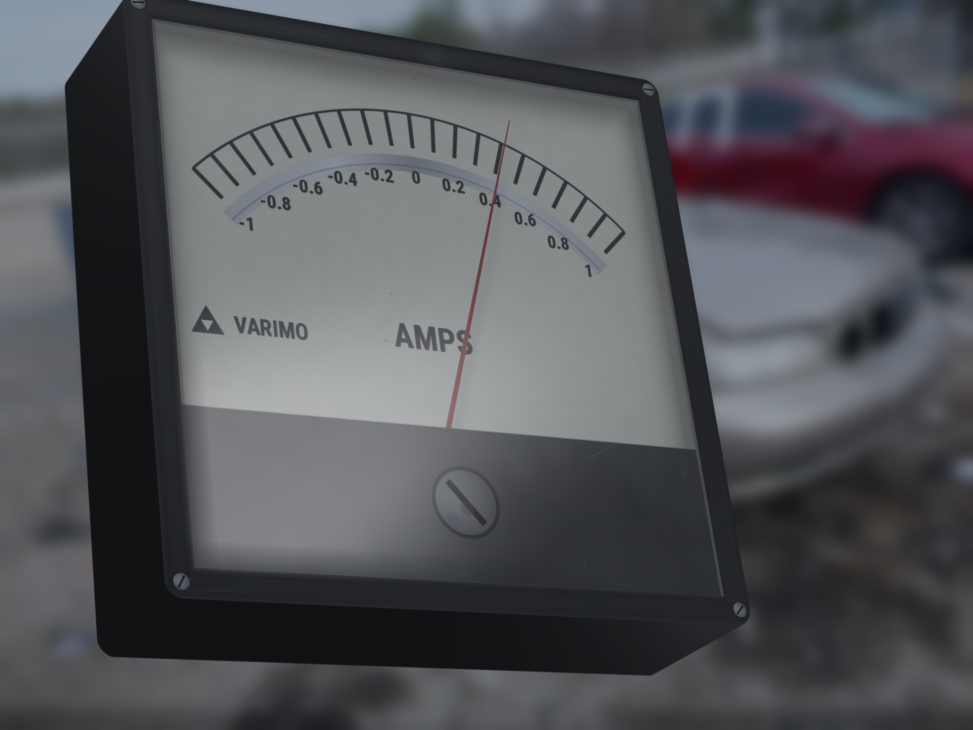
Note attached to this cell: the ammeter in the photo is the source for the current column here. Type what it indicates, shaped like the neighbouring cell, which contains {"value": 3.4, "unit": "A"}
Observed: {"value": 0.4, "unit": "A"}
